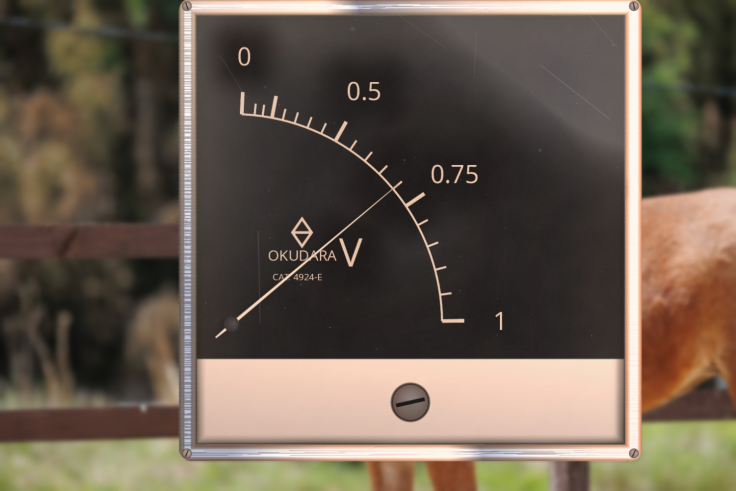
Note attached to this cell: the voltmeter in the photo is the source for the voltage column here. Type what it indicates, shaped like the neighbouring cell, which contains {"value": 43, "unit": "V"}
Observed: {"value": 0.7, "unit": "V"}
